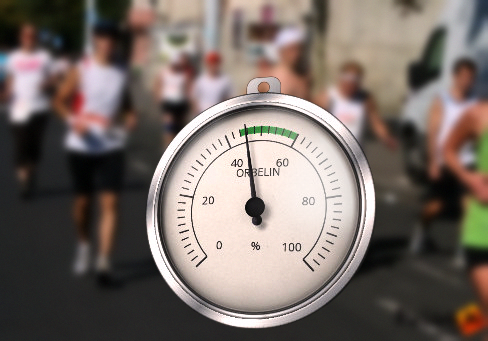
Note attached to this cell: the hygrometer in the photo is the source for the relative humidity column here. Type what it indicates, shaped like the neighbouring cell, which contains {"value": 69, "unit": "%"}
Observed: {"value": 46, "unit": "%"}
